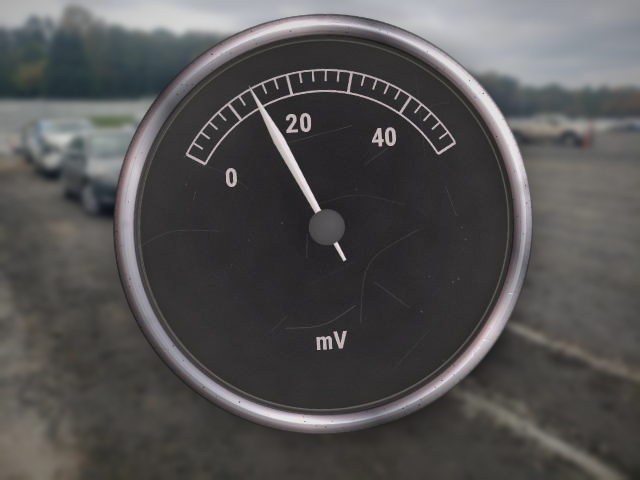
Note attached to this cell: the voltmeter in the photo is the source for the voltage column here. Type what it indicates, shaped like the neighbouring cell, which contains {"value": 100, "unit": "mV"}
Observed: {"value": 14, "unit": "mV"}
